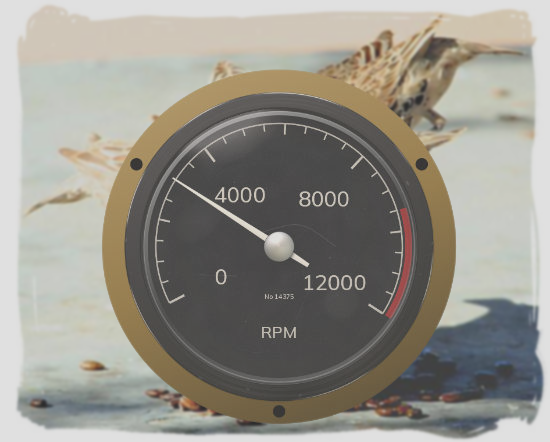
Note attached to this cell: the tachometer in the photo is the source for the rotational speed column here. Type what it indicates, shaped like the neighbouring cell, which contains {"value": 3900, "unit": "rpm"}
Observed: {"value": 3000, "unit": "rpm"}
